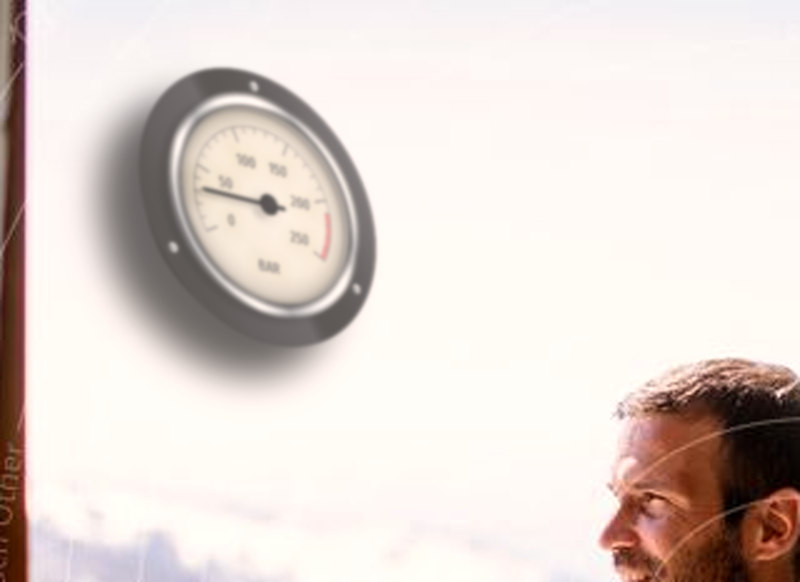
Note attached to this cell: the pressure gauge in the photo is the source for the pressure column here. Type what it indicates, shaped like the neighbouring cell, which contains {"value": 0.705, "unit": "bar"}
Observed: {"value": 30, "unit": "bar"}
